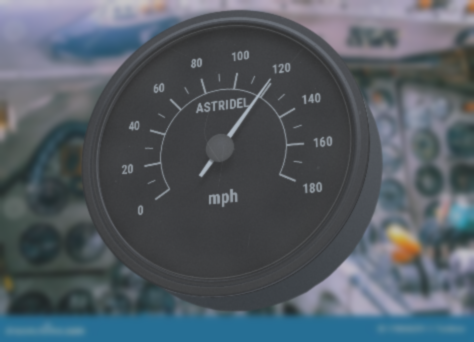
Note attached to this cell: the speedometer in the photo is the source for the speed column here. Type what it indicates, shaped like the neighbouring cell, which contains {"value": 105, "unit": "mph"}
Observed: {"value": 120, "unit": "mph"}
